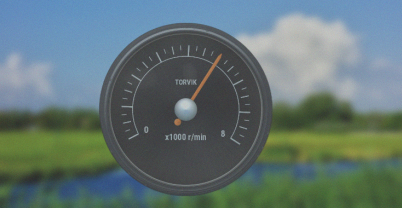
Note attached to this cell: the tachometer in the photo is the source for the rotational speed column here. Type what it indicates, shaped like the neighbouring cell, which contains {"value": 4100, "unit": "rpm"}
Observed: {"value": 5000, "unit": "rpm"}
